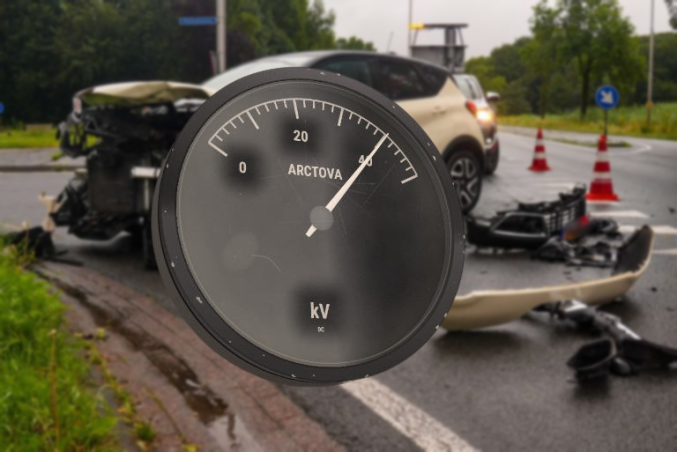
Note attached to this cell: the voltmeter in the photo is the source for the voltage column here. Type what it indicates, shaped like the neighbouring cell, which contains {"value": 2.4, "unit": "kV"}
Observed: {"value": 40, "unit": "kV"}
